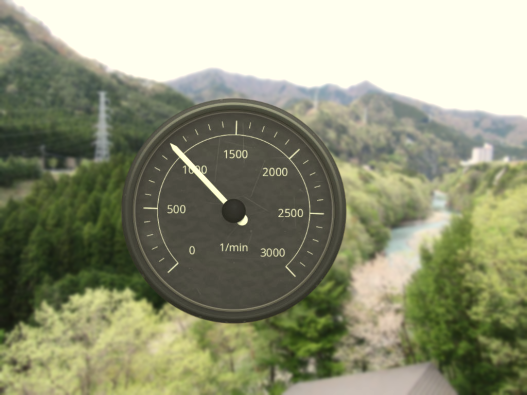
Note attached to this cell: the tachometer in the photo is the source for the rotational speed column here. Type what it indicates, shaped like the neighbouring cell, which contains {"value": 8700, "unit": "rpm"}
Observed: {"value": 1000, "unit": "rpm"}
